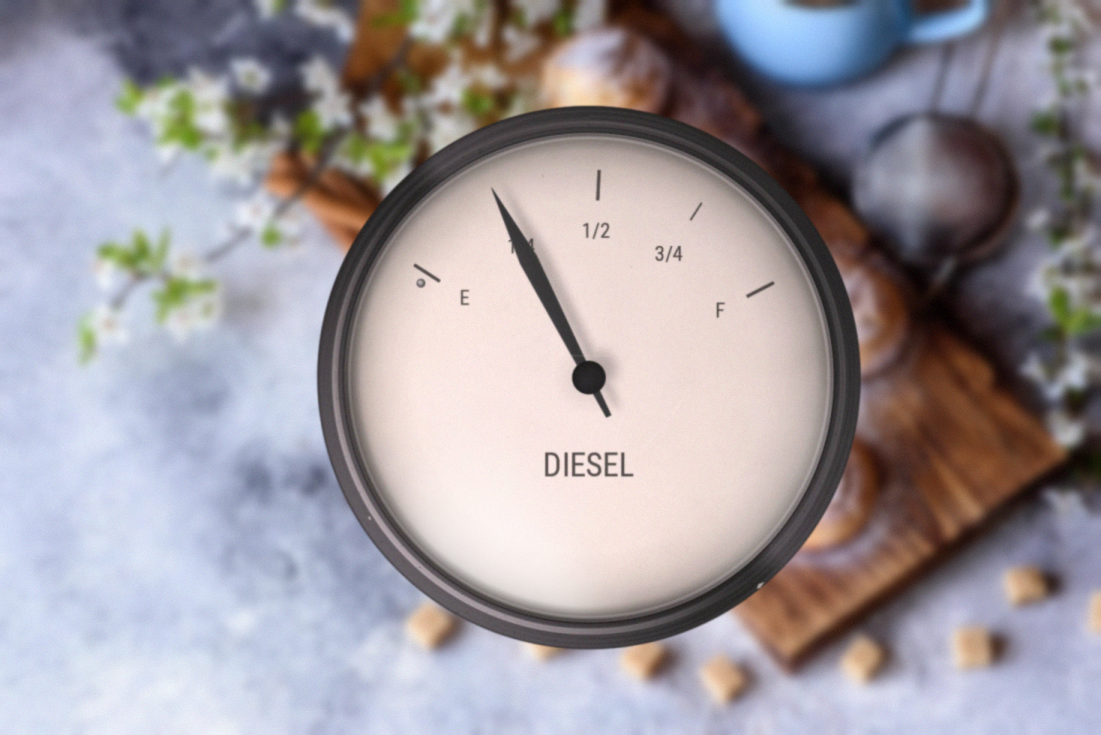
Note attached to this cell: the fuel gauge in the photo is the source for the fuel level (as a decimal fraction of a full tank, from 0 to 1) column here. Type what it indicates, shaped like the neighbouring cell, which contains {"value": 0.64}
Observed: {"value": 0.25}
